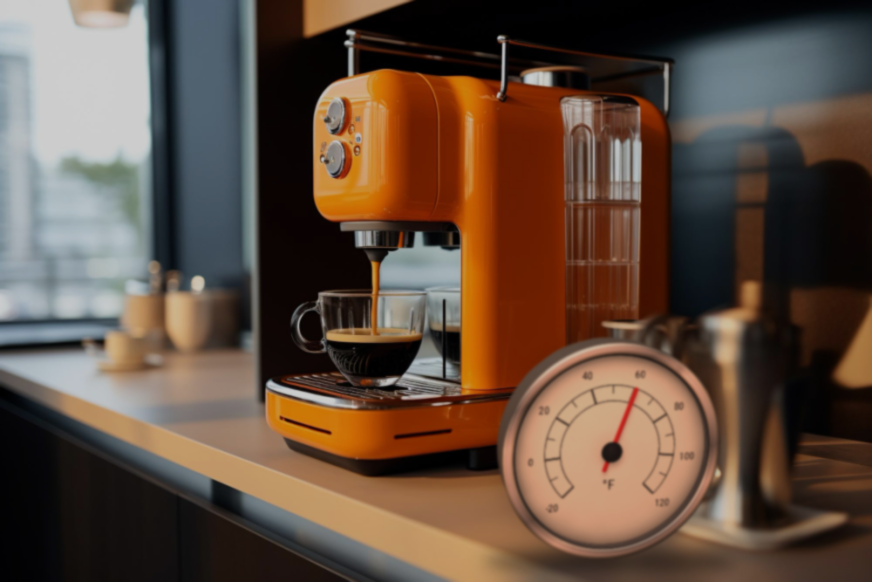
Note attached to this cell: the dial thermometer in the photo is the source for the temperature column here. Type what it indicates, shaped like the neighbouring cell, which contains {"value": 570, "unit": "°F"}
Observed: {"value": 60, "unit": "°F"}
